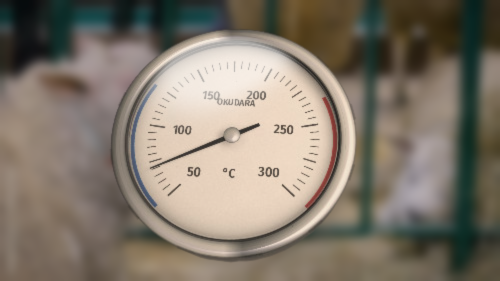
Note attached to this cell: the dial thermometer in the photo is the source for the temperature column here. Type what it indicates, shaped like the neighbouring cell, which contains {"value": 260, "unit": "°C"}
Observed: {"value": 70, "unit": "°C"}
